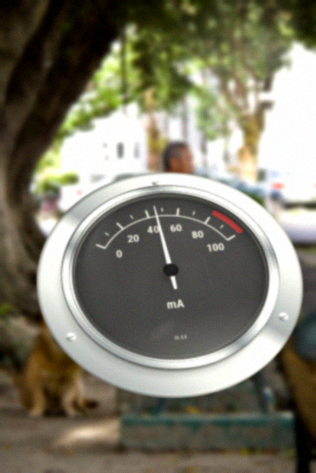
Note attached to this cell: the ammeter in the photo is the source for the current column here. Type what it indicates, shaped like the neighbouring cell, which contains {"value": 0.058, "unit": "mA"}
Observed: {"value": 45, "unit": "mA"}
